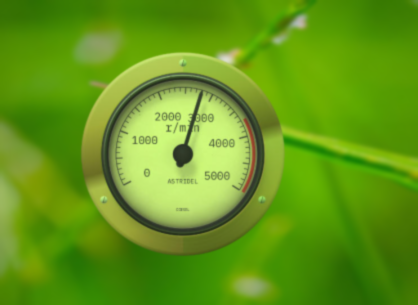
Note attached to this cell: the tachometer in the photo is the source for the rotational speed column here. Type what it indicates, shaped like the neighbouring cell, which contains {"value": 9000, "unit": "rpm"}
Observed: {"value": 2800, "unit": "rpm"}
